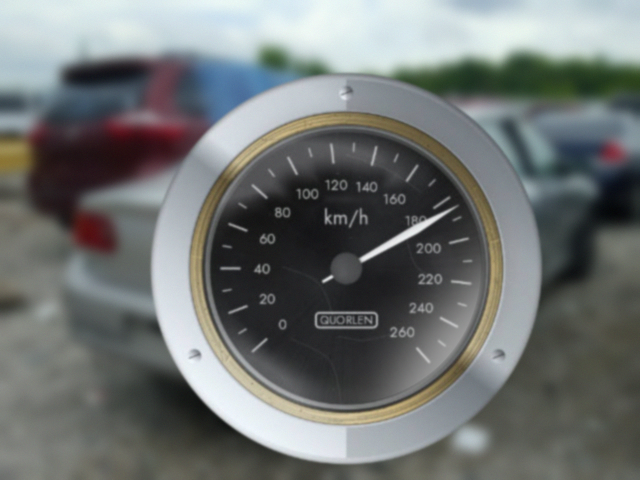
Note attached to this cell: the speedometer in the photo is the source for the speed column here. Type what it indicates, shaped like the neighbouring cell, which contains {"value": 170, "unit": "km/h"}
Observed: {"value": 185, "unit": "km/h"}
